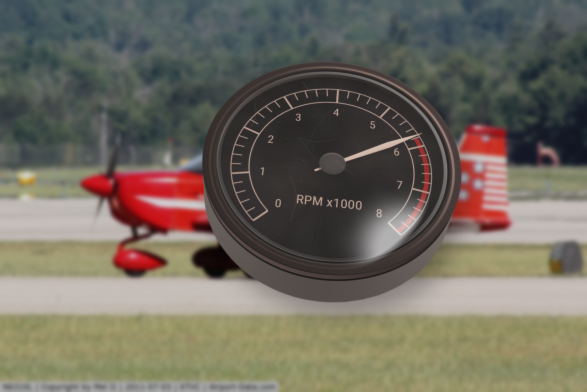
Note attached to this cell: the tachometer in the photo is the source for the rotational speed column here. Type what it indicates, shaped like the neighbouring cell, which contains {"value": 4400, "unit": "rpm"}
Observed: {"value": 5800, "unit": "rpm"}
